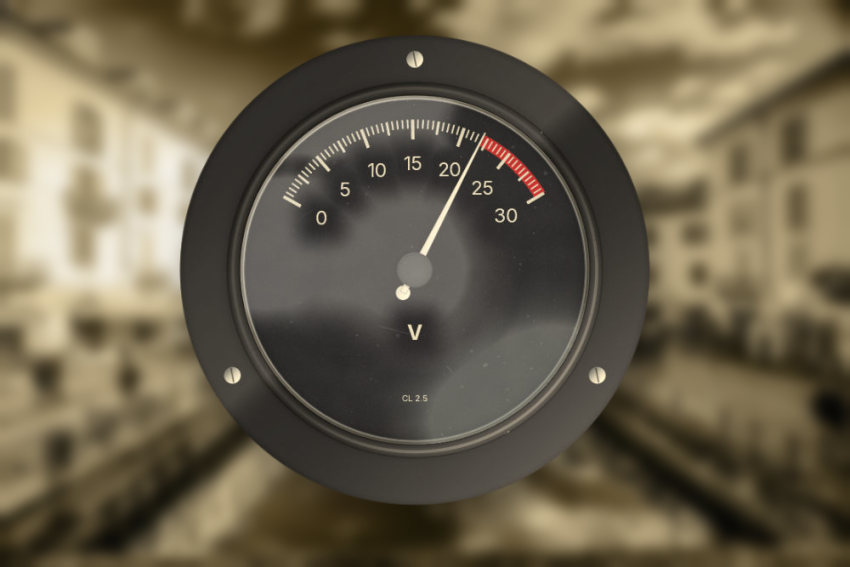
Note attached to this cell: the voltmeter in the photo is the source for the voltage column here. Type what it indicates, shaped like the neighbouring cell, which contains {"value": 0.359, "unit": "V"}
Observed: {"value": 22, "unit": "V"}
